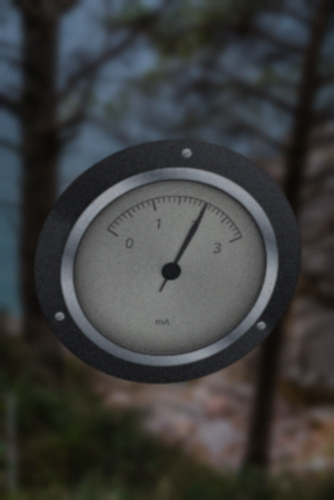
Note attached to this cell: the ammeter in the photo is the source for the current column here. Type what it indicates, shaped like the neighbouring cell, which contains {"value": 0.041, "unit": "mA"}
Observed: {"value": 2, "unit": "mA"}
